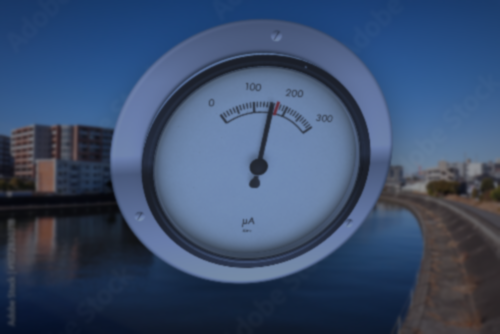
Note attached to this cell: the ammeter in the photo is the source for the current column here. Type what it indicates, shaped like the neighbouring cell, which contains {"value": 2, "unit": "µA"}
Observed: {"value": 150, "unit": "µA"}
